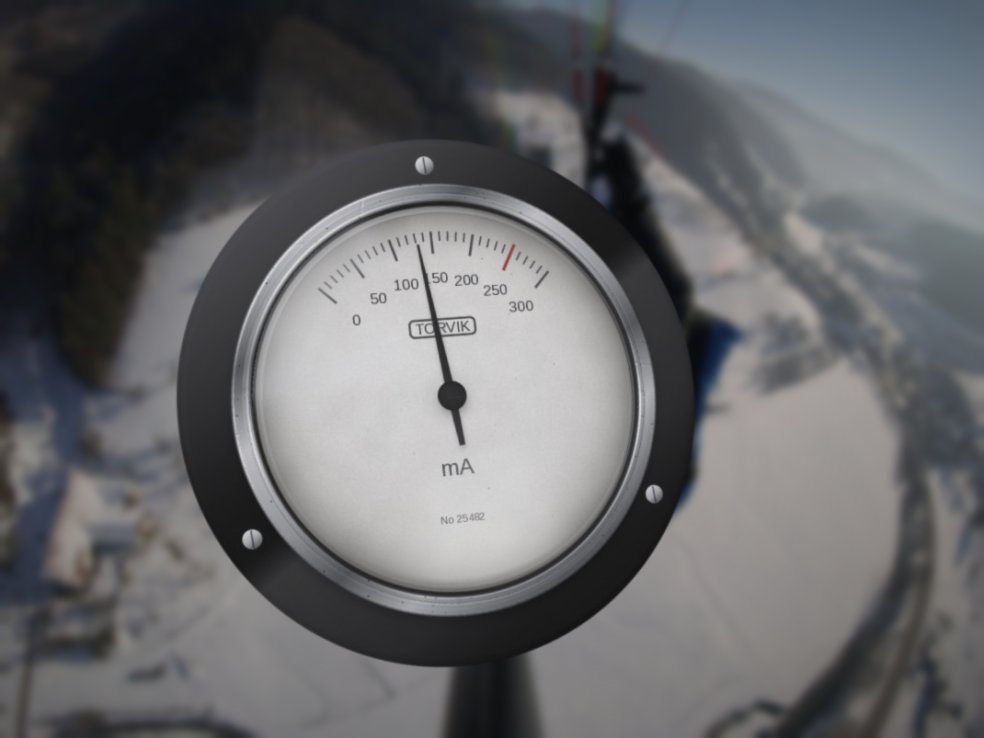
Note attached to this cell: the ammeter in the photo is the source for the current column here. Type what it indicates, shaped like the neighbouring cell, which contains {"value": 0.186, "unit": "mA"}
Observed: {"value": 130, "unit": "mA"}
